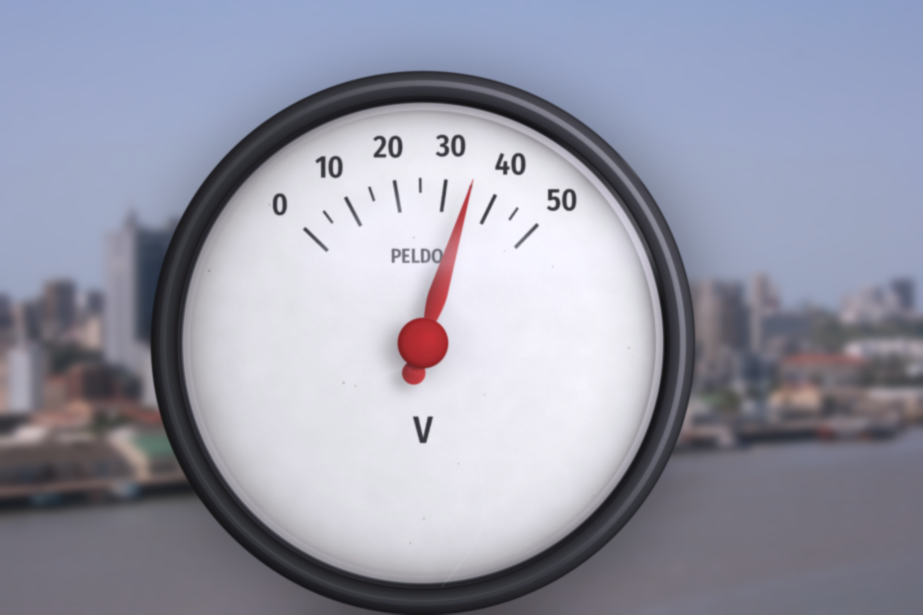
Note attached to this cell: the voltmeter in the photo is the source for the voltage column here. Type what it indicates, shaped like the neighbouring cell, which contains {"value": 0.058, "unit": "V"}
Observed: {"value": 35, "unit": "V"}
